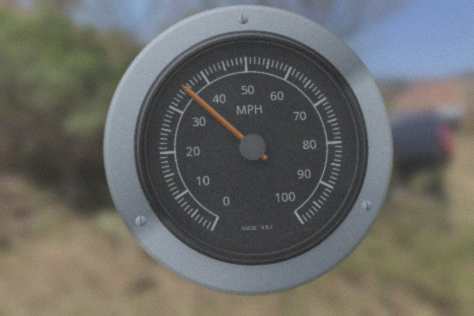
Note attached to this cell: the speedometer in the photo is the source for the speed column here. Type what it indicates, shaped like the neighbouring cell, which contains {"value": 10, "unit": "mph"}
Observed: {"value": 35, "unit": "mph"}
